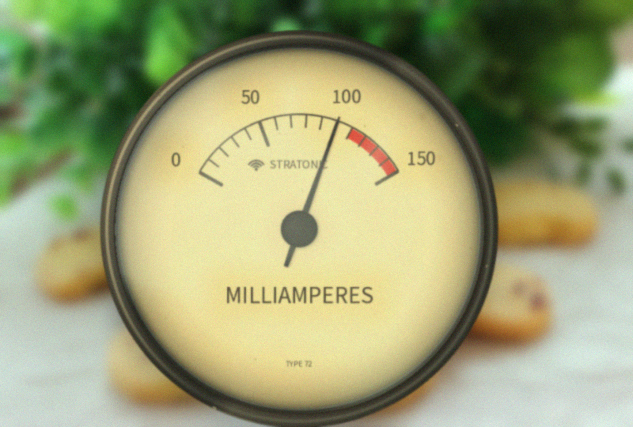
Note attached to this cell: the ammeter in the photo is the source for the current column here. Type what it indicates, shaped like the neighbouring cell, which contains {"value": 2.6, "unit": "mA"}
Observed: {"value": 100, "unit": "mA"}
